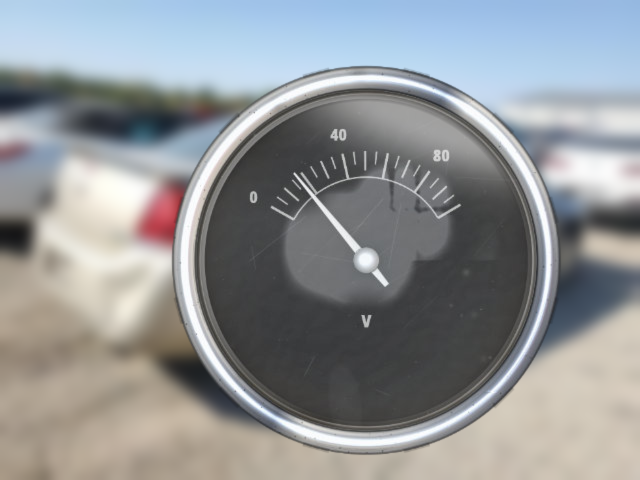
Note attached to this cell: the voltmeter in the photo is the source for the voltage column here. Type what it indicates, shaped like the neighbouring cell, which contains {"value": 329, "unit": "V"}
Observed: {"value": 17.5, "unit": "V"}
